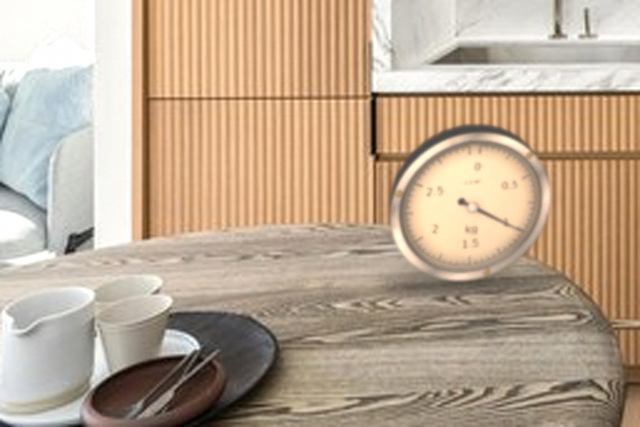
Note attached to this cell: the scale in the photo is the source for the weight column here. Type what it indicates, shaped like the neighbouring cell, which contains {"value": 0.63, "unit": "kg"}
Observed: {"value": 1, "unit": "kg"}
